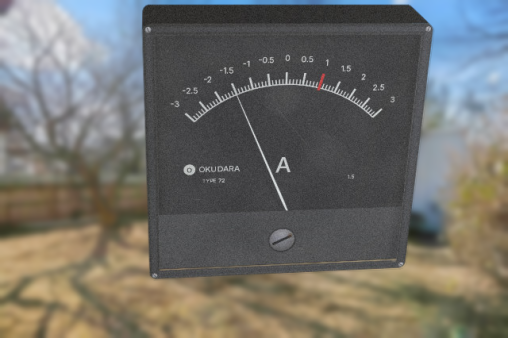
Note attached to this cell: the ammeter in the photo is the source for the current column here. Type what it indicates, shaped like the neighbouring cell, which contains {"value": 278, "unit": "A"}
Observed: {"value": -1.5, "unit": "A"}
